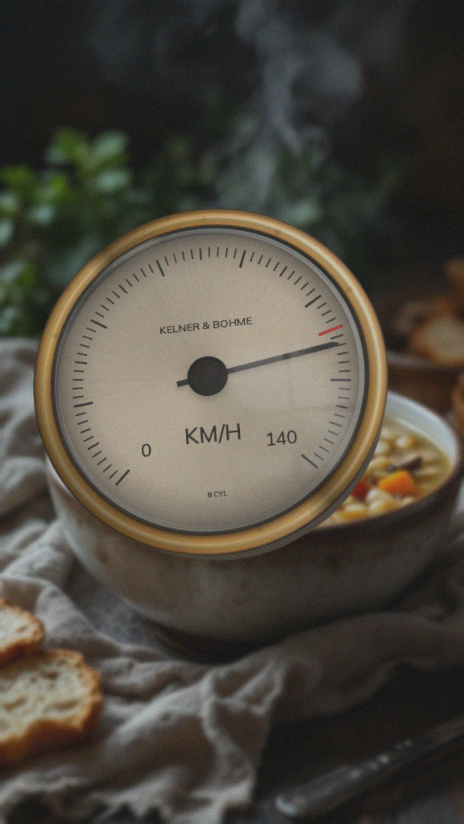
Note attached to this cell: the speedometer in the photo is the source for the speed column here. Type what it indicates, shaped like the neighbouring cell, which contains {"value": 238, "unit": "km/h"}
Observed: {"value": 112, "unit": "km/h"}
